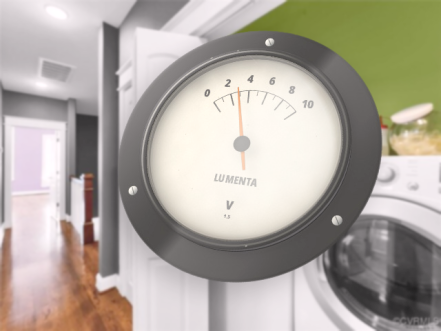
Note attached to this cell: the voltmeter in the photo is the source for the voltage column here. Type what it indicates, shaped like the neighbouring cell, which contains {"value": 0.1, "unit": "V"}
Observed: {"value": 3, "unit": "V"}
